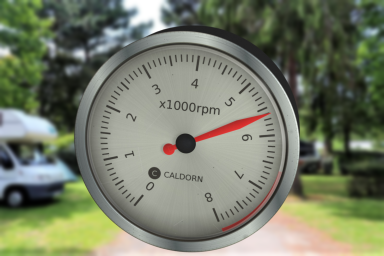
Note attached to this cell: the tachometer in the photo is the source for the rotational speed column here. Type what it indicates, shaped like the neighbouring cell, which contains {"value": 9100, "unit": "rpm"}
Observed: {"value": 5600, "unit": "rpm"}
